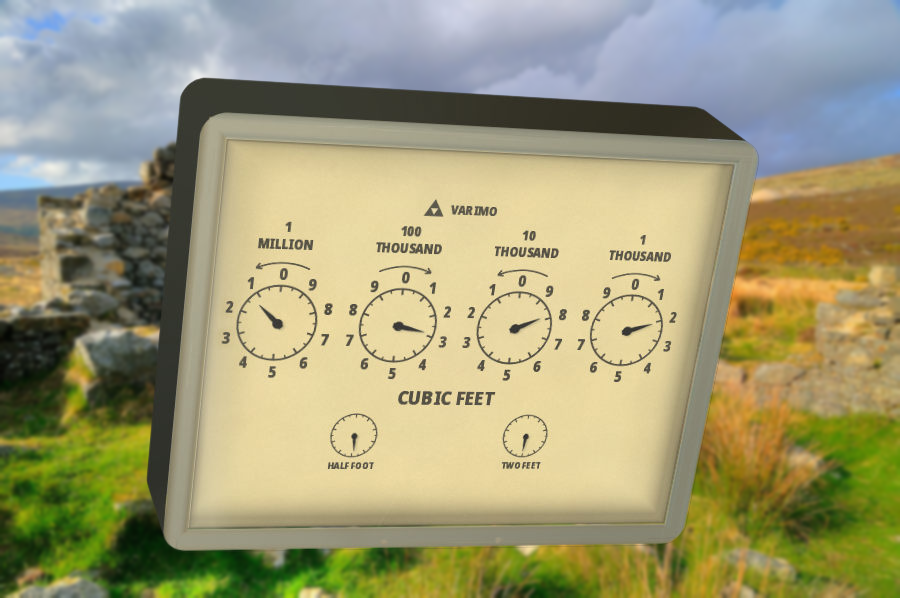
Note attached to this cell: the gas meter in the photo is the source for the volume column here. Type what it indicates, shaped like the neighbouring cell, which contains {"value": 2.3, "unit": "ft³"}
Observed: {"value": 128200, "unit": "ft³"}
